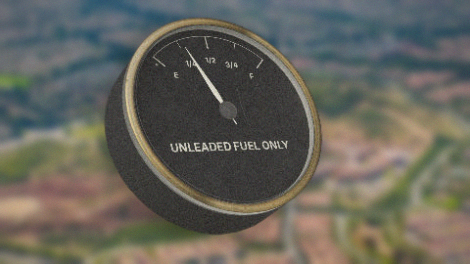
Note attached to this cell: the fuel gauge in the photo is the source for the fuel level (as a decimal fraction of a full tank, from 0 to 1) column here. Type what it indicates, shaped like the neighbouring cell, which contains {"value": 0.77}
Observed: {"value": 0.25}
